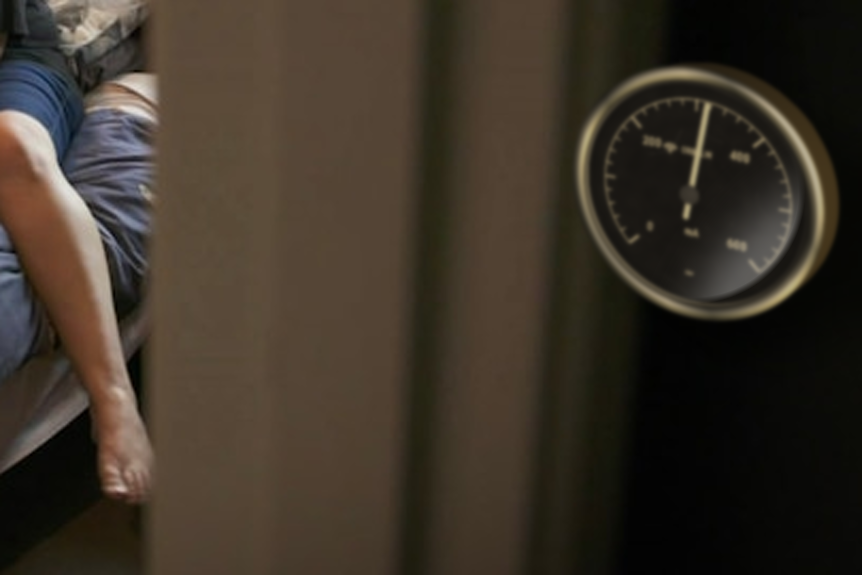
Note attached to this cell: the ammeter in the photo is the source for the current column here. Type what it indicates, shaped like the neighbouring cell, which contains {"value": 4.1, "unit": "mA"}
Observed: {"value": 320, "unit": "mA"}
